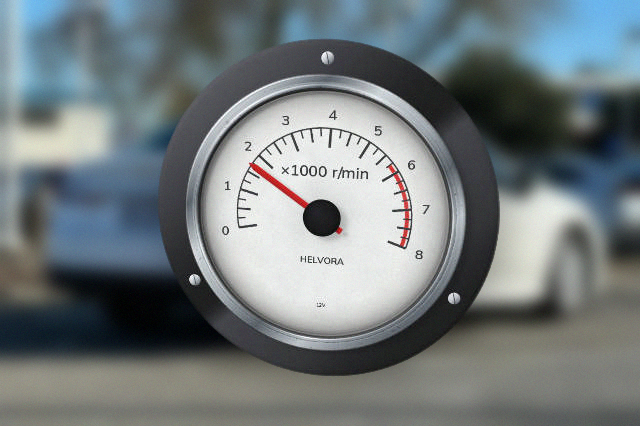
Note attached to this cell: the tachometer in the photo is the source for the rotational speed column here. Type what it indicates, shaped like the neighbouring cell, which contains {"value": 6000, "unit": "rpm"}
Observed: {"value": 1750, "unit": "rpm"}
